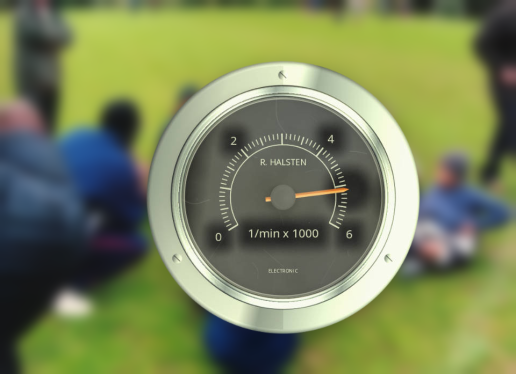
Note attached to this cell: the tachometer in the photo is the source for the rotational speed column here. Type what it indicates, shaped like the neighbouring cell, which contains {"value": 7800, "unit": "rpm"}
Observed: {"value": 5100, "unit": "rpm"}
